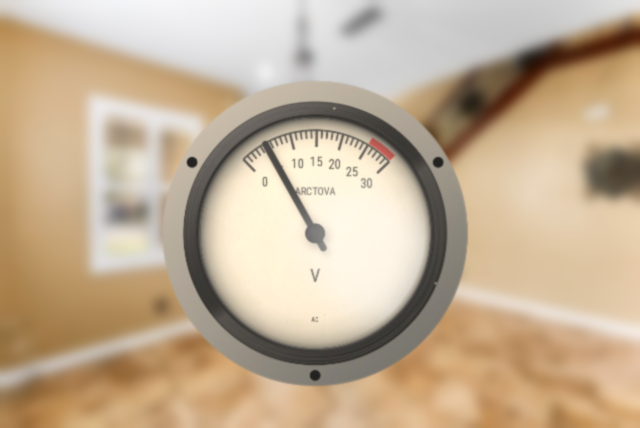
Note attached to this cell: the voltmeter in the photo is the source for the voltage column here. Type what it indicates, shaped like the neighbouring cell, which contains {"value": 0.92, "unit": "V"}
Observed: {"value": 5, "unit": "V"}
